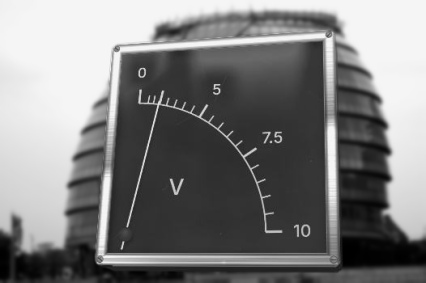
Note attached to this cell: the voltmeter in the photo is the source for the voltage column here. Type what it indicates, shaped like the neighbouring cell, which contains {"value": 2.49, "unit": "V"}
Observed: {"value": 2.5, "unit": "V"}
